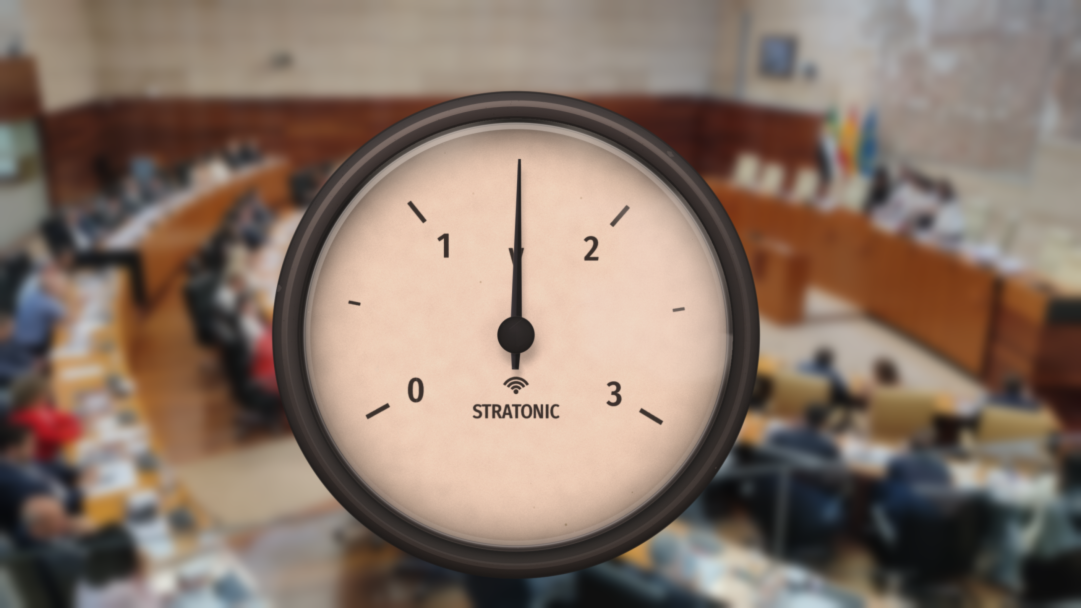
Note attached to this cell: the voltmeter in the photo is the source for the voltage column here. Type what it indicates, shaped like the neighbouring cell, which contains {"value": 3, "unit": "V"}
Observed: {"value": 1.5, "unit": "V"}
